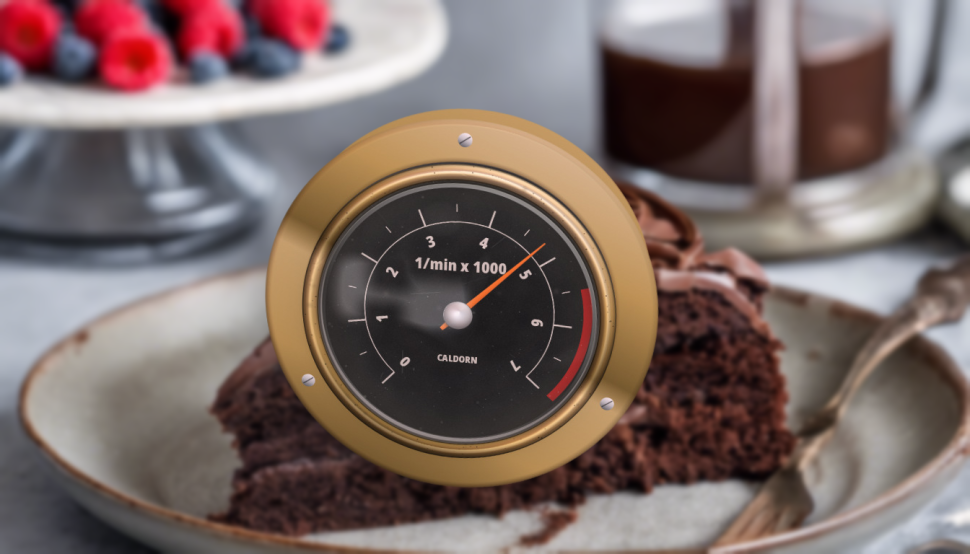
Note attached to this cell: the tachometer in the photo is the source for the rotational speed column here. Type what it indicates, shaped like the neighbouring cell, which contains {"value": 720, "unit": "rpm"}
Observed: {"value": 4750, "unit": "rpm"}
